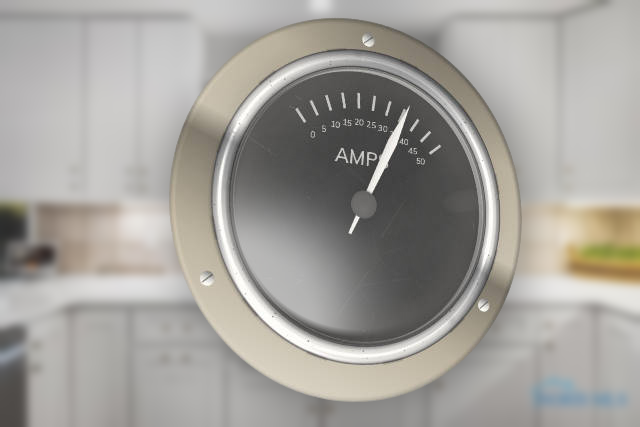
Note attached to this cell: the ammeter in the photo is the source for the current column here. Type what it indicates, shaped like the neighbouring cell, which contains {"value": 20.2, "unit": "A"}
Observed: {"value": 35, "unit": "A"}
